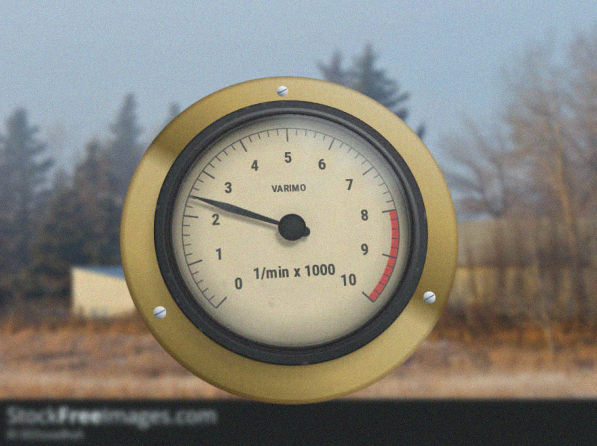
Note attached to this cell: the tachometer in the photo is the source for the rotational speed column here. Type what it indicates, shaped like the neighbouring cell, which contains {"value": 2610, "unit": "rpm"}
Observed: {"value": 2400, "unit": "rpm"}
